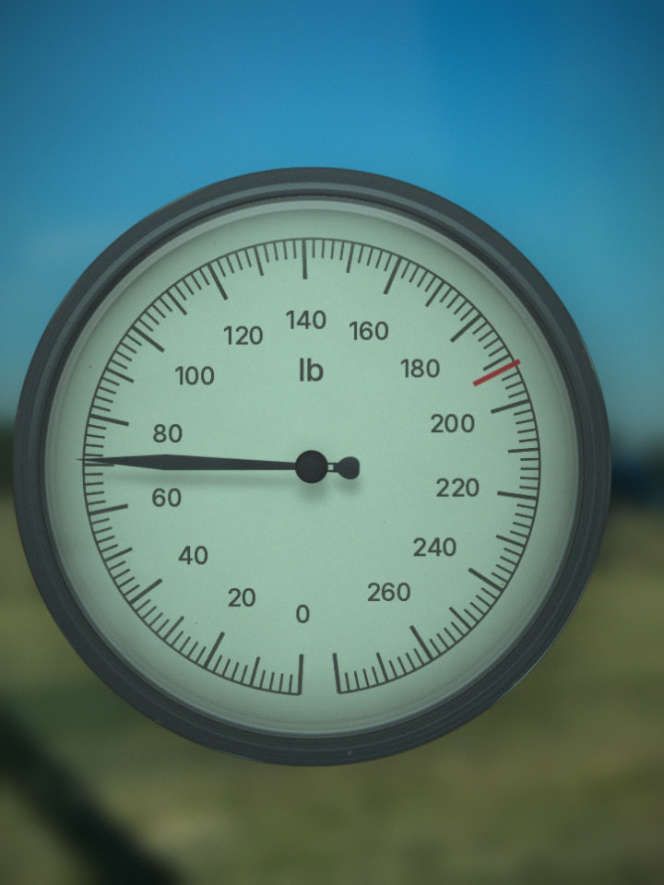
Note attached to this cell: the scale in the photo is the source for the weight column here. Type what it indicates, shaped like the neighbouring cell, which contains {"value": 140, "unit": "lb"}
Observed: {"value": 71, "unit": "lb"}
